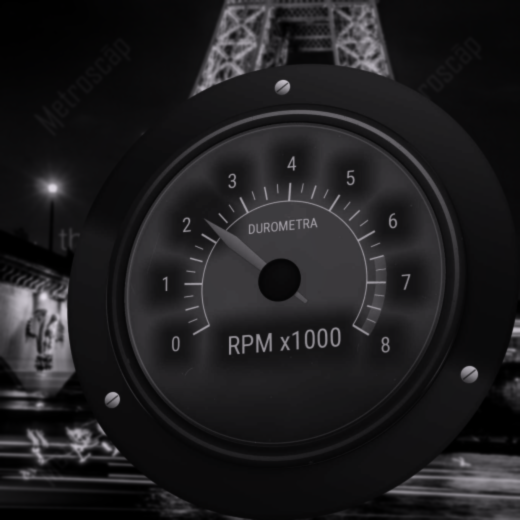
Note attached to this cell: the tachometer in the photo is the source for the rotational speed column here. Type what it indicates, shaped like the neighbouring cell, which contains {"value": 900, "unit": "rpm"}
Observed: {"value": 2250, "unit": "rpm"}
